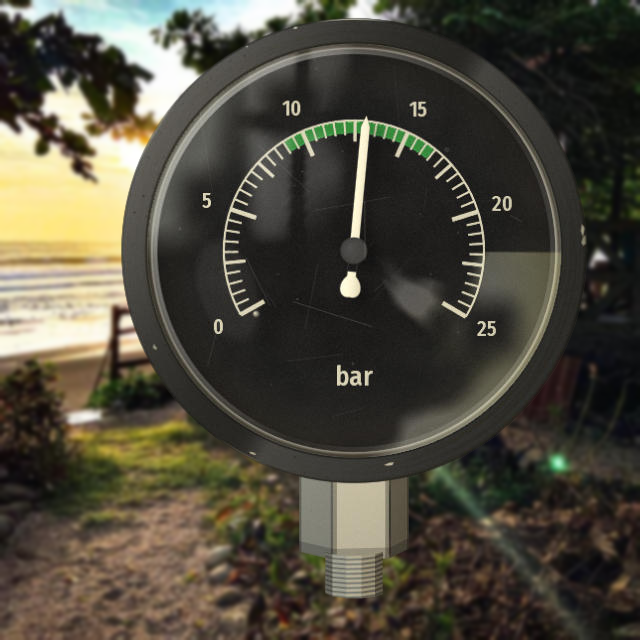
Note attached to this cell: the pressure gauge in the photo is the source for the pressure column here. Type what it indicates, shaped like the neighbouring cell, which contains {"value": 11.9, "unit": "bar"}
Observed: {"value": 13, "unit": "bar"}
